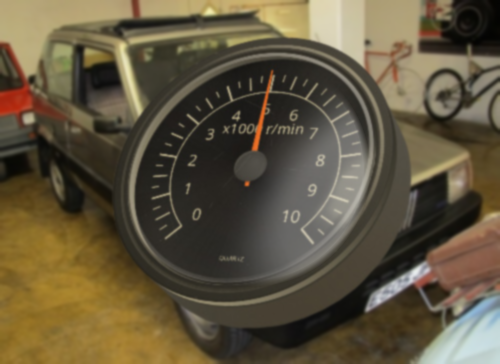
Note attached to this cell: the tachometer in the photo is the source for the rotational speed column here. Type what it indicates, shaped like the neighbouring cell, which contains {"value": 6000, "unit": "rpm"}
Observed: {"value": 5000, "unit": "rpm"}
